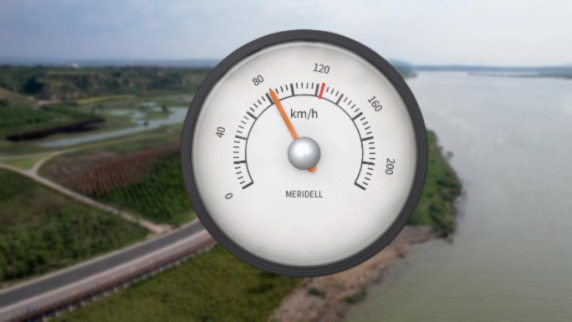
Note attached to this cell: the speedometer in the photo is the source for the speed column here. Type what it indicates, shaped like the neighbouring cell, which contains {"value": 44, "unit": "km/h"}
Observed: {"value": 84, "unit": "km/h"}
